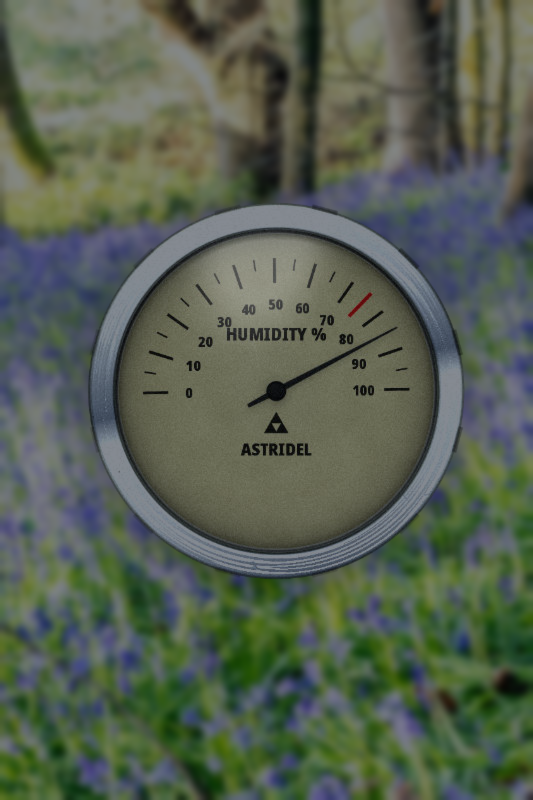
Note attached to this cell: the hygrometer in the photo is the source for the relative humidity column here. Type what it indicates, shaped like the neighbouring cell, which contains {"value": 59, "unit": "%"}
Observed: {"value": 85, "unit": "%"}
